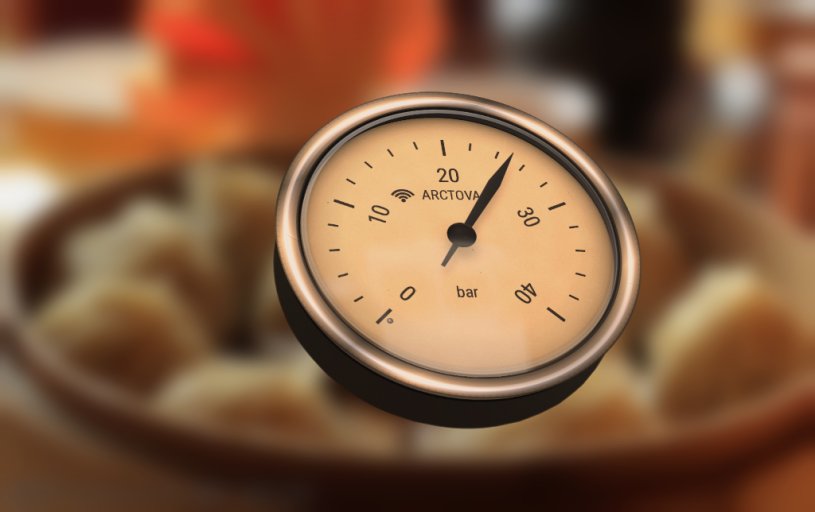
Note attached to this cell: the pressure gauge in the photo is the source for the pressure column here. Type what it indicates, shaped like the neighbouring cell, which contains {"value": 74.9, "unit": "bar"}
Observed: {"value": 25, "unit": "bar"}
